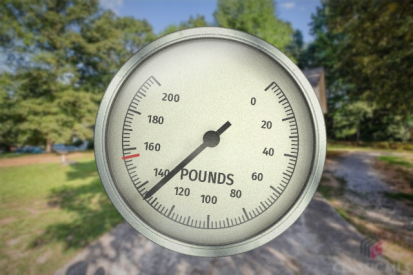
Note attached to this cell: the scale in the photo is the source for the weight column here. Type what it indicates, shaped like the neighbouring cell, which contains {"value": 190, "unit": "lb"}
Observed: {"value": 134, "unit": "lb"}
